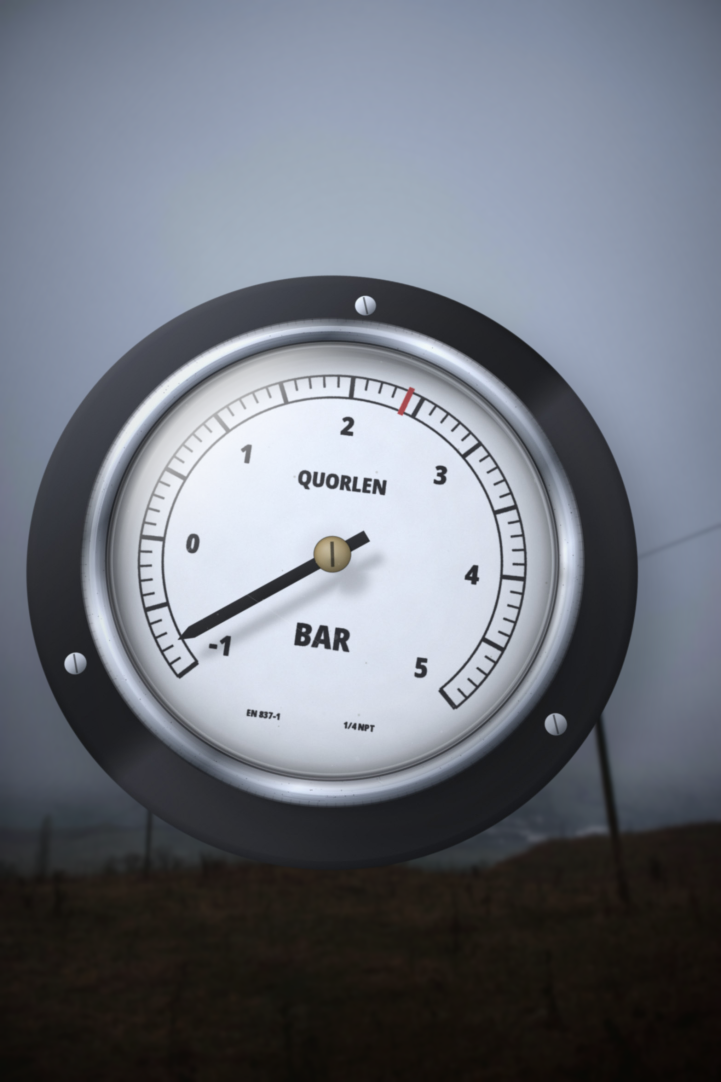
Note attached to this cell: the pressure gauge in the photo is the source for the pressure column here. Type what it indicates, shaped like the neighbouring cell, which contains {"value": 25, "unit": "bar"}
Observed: {"value": -0.8, "unit": "bar"}
